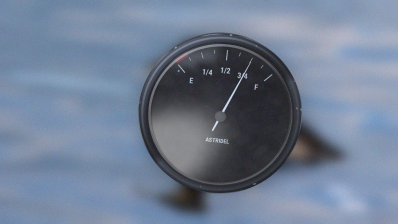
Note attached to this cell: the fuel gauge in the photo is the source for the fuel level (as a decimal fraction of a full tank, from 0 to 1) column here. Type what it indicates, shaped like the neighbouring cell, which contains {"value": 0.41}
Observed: {"value": 0.75}
